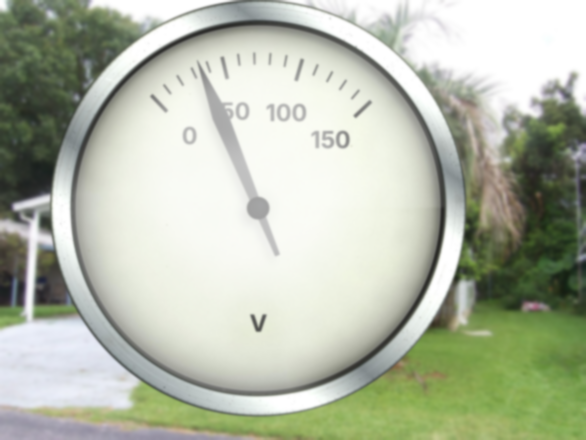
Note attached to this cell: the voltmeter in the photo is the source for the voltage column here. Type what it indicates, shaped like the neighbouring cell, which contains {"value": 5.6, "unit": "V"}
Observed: {"value": 35, "unit": "V"}
